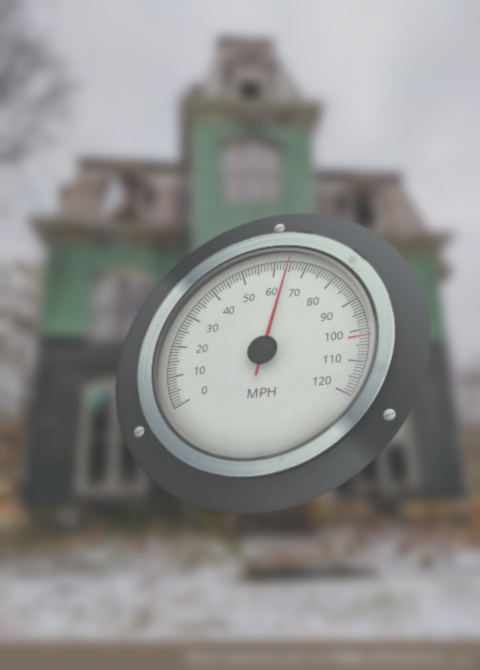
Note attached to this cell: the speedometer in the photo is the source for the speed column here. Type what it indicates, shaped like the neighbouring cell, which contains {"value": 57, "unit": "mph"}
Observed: {"value": 65, "unit": "mph"}
